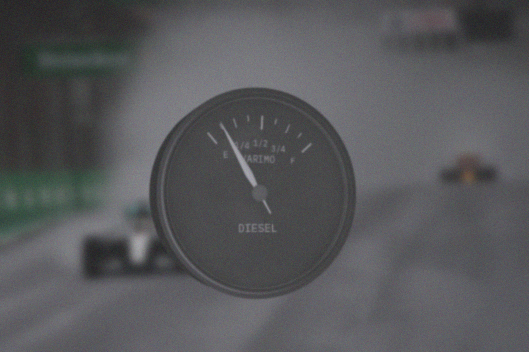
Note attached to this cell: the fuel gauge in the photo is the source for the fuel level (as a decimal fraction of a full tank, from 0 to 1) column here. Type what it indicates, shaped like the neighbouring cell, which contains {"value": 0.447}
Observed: {"value": 0.125}
